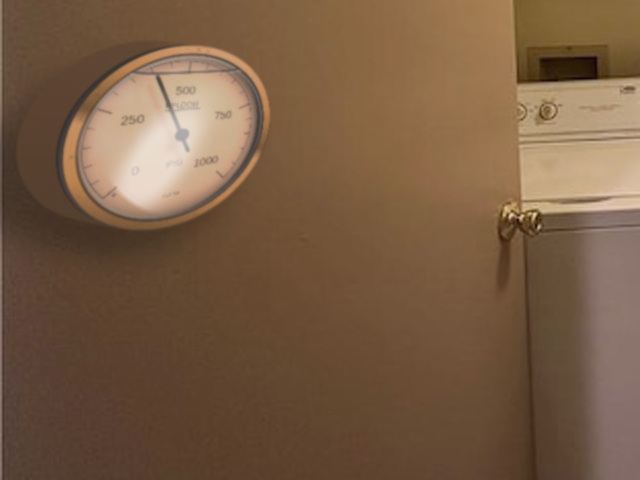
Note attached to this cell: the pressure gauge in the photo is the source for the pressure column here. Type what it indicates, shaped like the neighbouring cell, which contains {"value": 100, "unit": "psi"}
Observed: {"value": 400, "unit": "psi"}
